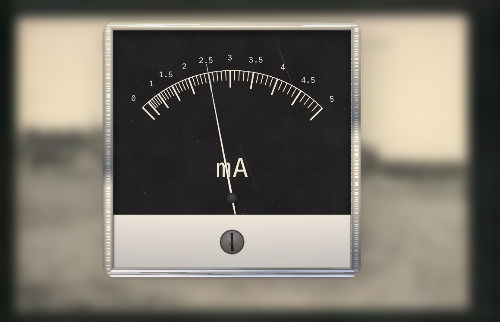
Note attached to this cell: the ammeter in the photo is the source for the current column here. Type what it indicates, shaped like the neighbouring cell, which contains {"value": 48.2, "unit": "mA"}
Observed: {"value": 2.5, "unit": "mA"}
